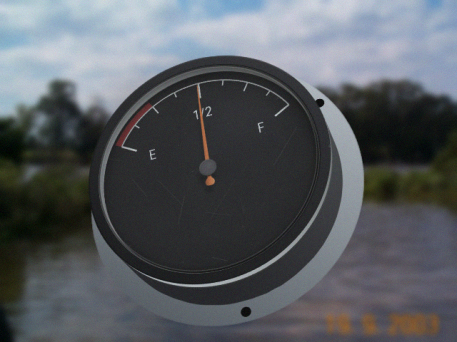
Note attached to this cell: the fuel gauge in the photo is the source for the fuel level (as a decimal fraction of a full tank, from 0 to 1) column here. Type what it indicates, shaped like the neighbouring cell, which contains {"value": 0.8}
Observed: {"value": 0.5}
